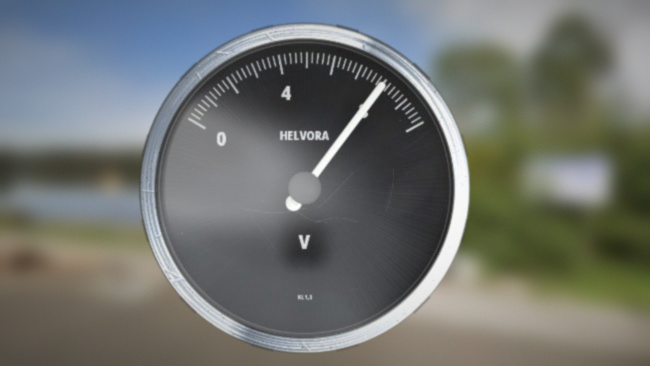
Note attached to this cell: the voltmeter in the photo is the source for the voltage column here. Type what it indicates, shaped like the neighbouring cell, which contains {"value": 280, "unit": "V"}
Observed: {"value": 8, "unit": "V"}
